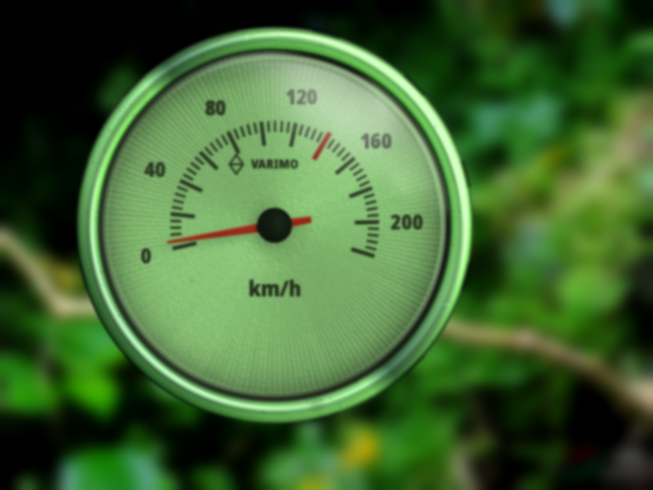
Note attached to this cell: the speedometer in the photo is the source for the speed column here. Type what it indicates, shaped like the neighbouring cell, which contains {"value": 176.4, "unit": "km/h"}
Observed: {"value": 4, "unit": "km/h"}
